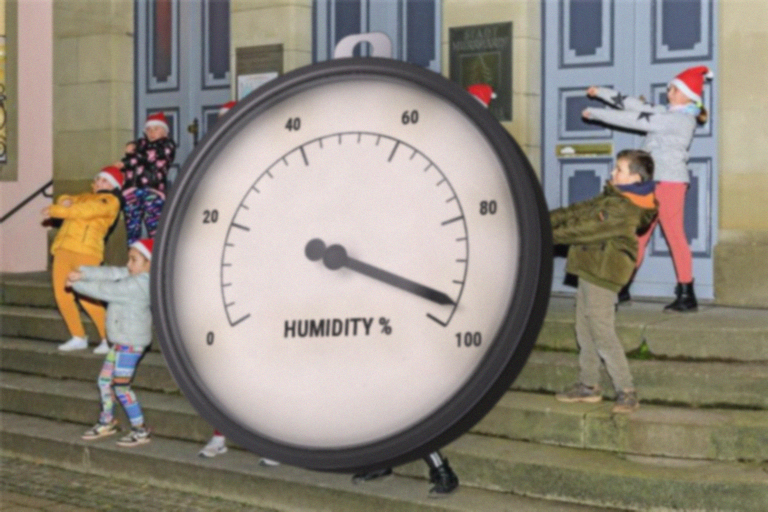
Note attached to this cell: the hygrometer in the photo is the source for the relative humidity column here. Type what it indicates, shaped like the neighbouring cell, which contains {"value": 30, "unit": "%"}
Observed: {"value": 96, "unit": "%"}
